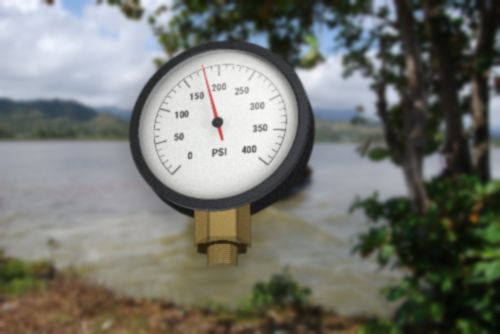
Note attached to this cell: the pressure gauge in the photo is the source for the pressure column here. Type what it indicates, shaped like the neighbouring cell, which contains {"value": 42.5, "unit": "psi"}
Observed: {"value": 180, "unit": "psi"}
